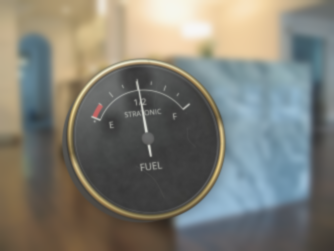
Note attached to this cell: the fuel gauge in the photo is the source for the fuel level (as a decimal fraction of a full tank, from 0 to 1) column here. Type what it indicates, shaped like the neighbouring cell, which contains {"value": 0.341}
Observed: {"value": 0.5}
